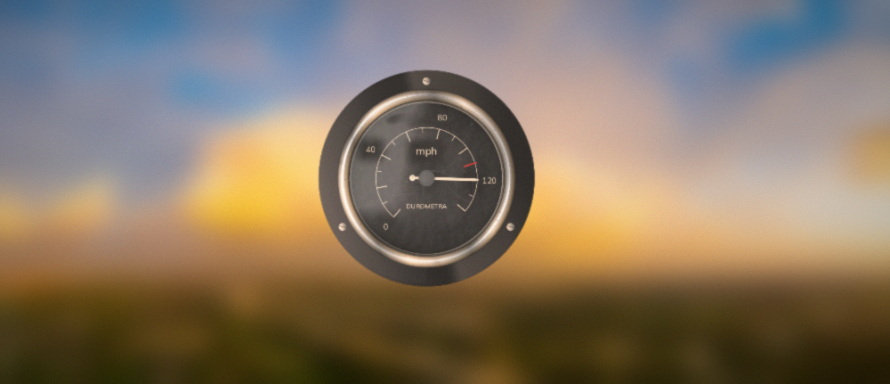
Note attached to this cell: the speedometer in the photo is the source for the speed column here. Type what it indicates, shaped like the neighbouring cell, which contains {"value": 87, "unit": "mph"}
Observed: {"value": 120, "unit": "mph"}
